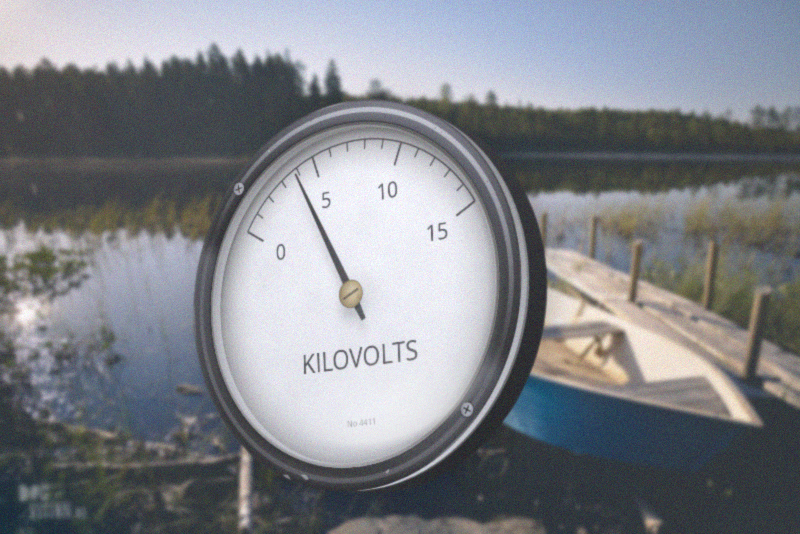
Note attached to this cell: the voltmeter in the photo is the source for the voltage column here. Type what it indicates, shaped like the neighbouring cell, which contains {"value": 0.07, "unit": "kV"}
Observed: {"value": 4, "unit": "kV"}
